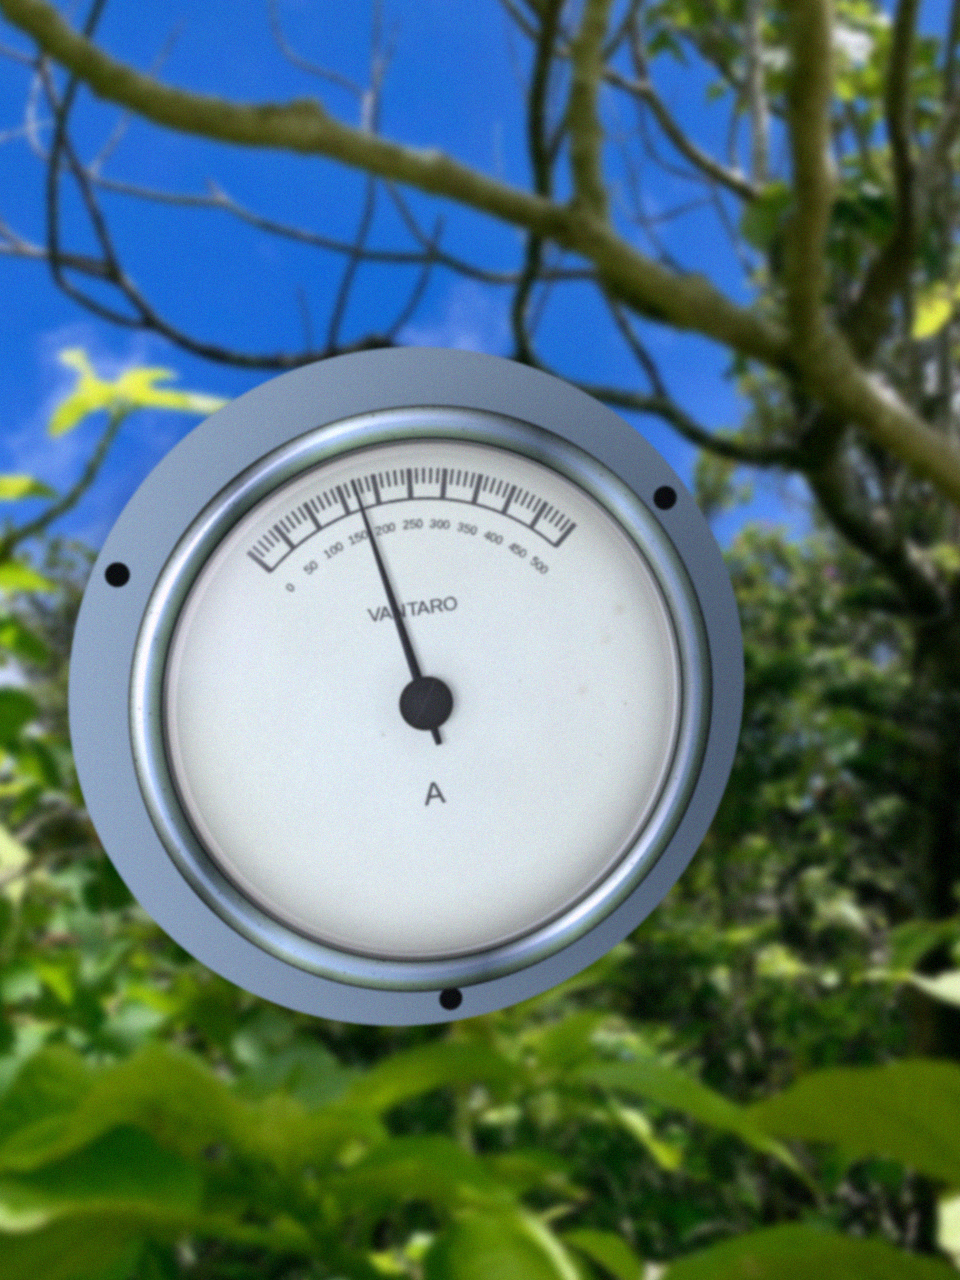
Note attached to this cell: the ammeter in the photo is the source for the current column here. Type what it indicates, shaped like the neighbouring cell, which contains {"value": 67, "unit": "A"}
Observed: {"value": 170, "unit": "A"}
